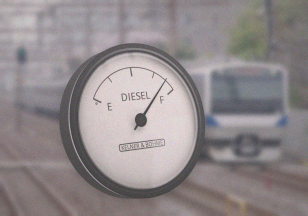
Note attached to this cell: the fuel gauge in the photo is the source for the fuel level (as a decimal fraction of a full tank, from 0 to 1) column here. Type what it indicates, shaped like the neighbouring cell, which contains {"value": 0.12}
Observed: {"value": 0.875}
